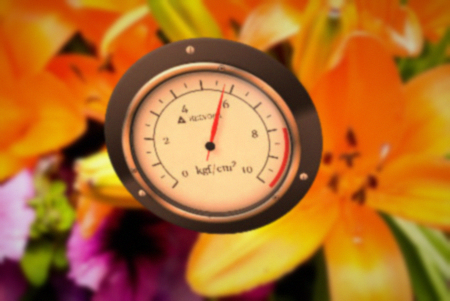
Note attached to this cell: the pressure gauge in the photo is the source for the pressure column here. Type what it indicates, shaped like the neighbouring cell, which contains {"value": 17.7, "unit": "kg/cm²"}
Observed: {"value": 5.75, "unit": "kg/cm²"}
